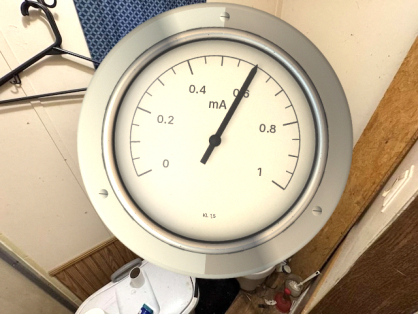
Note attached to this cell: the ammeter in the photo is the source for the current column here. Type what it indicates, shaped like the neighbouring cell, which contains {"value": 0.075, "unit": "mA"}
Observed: {"value": 0.6, "unit": "mA"}
